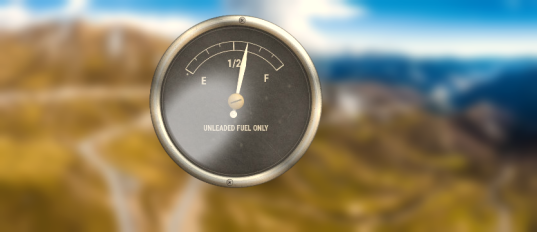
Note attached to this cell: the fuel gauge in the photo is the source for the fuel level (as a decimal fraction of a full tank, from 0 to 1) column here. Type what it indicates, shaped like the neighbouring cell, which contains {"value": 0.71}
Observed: {"value": 0.625}
